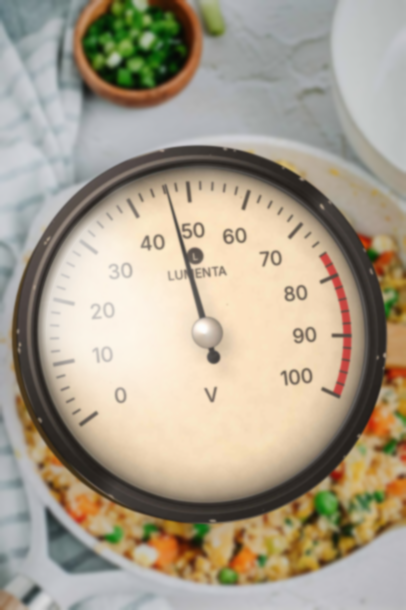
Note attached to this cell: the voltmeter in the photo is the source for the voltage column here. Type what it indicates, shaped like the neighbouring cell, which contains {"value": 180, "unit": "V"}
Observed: {"value": 46, "unit": "V"}
